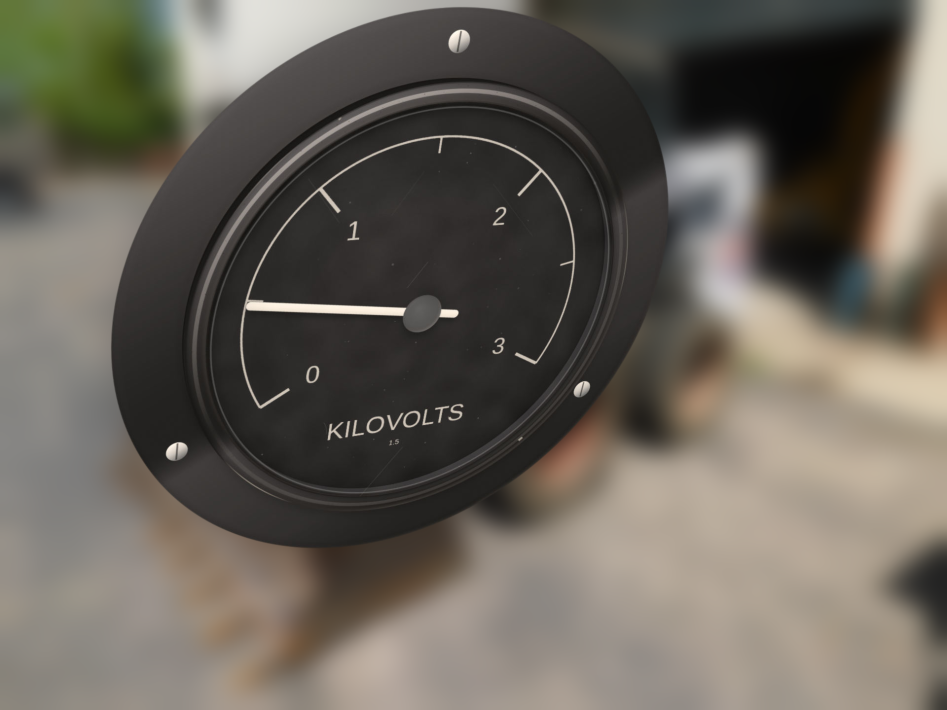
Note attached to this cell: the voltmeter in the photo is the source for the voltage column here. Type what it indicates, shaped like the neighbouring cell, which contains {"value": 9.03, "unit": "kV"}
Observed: {"value": 0.5, "unit": "kV"}
